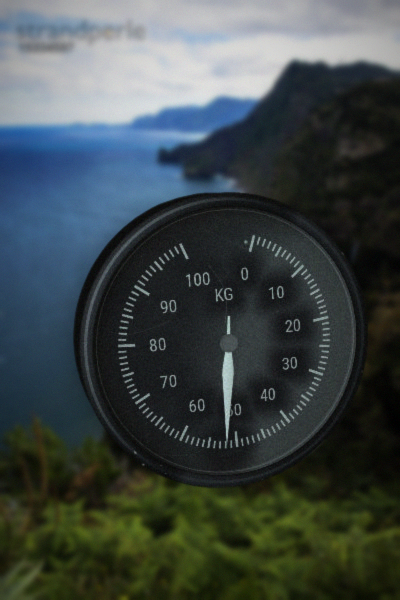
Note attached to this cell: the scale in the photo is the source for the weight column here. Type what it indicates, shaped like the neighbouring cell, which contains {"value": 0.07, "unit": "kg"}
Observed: {"value": 52, "unit": "kg"}
